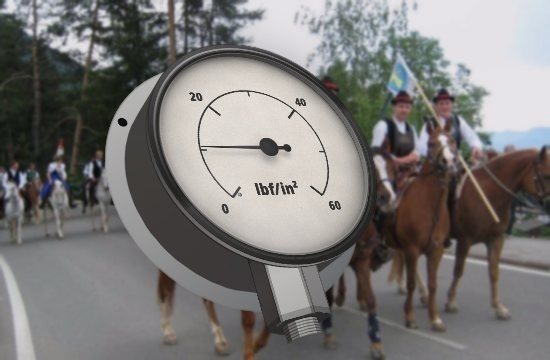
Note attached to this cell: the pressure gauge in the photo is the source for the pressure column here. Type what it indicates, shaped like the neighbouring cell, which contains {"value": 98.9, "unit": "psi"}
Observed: {"value": 10, "unit": "psi"}
